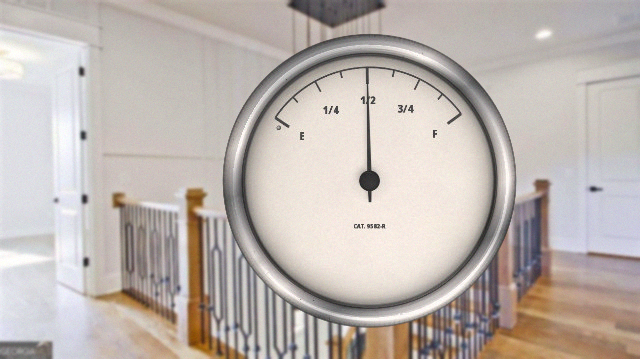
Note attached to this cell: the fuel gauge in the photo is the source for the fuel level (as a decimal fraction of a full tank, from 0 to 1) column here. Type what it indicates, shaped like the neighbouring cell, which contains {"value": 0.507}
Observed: {"value": 0.5}
